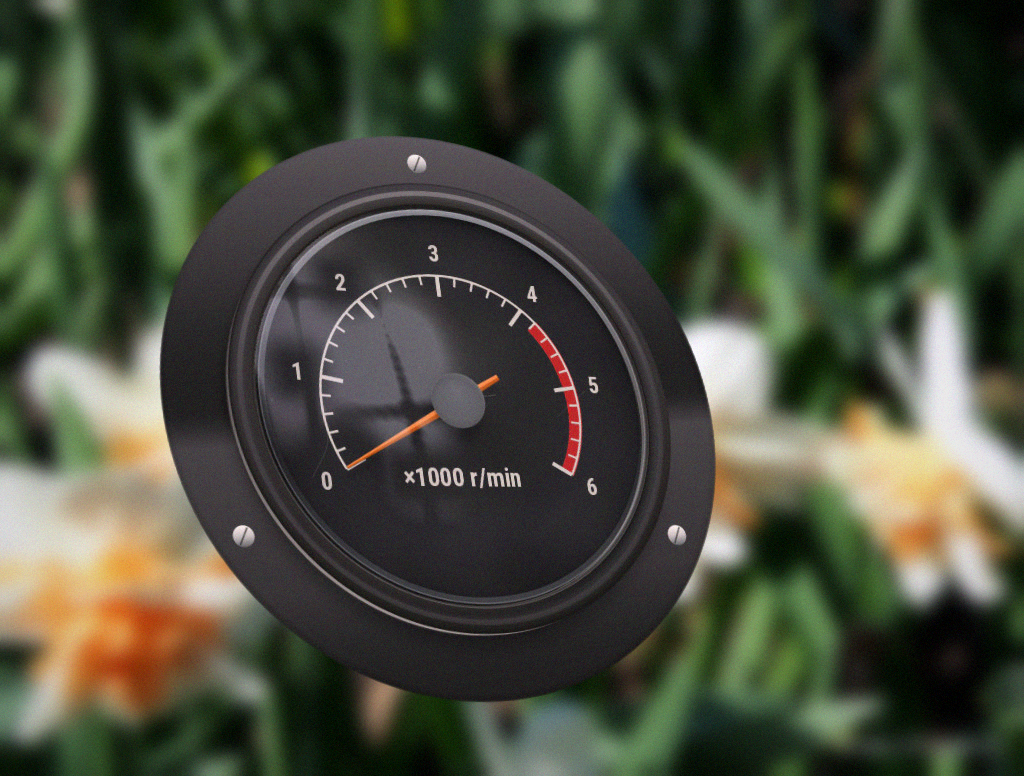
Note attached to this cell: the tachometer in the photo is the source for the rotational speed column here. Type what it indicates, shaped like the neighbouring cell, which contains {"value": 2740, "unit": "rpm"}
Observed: {"value": 0, "unit": "rpm"}
